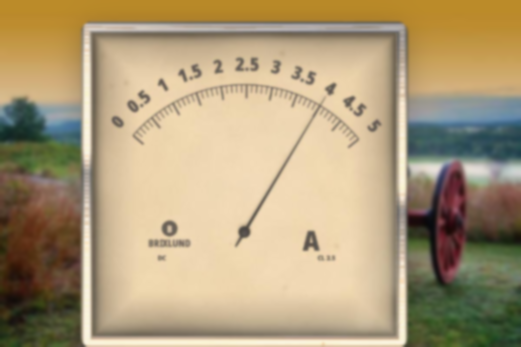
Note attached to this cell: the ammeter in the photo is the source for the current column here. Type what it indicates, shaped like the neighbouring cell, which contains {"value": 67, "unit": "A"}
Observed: {"value": 4, "unit": "A"}
